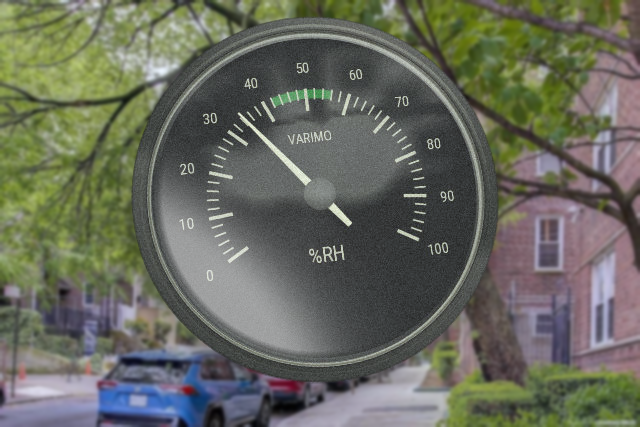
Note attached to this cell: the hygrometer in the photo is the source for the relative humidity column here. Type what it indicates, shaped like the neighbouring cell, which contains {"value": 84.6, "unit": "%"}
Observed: {"value": 34, "unit": "%"}
